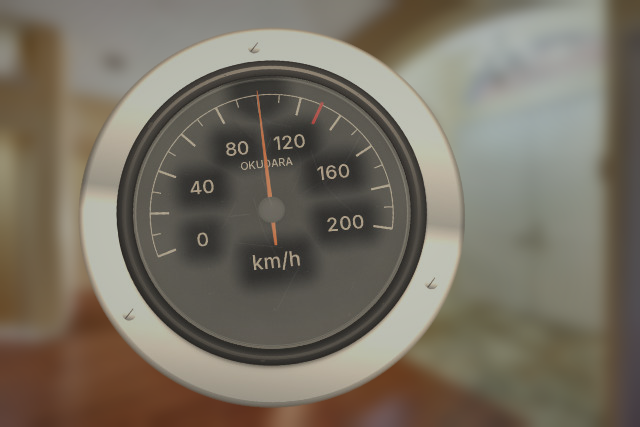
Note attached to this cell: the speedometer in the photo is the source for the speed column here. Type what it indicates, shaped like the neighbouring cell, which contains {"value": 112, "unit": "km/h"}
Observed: {"value": 100, "unit": "km/h"}
